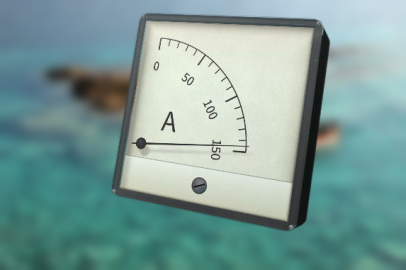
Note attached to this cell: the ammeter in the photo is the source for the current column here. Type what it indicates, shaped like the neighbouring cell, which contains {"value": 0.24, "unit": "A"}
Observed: {"value": 145, "unit": "A"}
